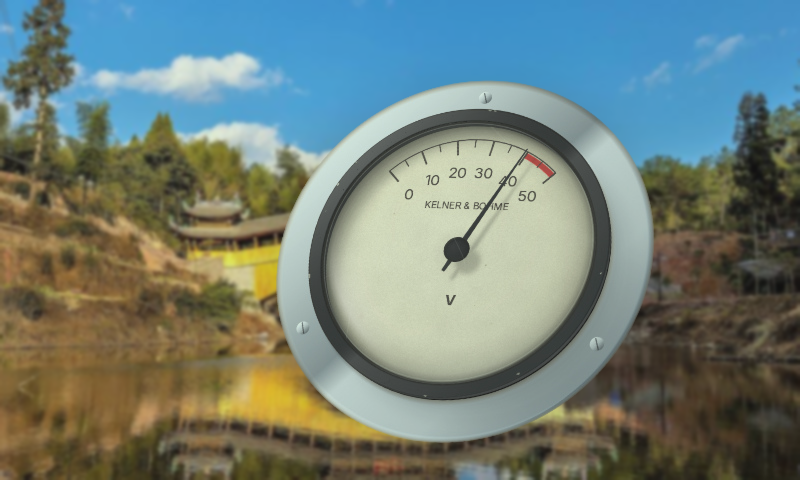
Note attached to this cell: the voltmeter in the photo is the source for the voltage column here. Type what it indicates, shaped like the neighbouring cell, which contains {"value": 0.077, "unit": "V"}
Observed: {"value": 40, "unit": "V"}
